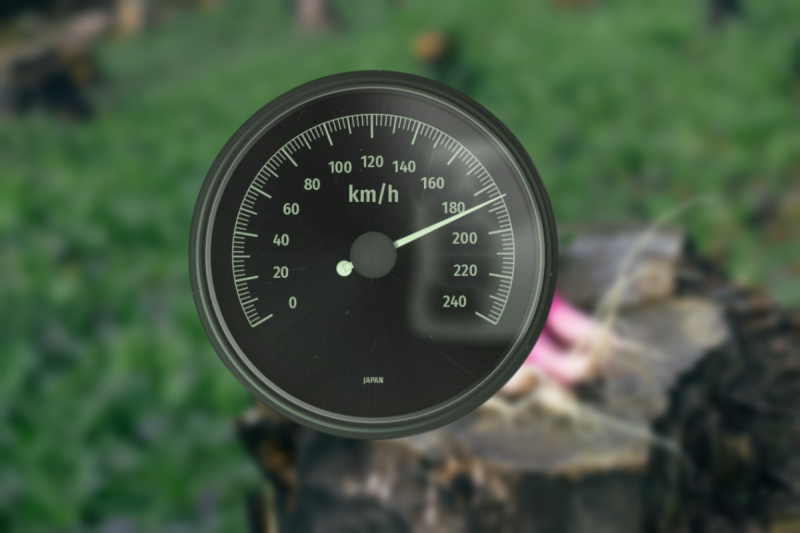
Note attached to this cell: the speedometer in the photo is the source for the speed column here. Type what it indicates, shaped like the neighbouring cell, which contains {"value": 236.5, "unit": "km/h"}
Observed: {"value": 186, "unit": "km/h"}
